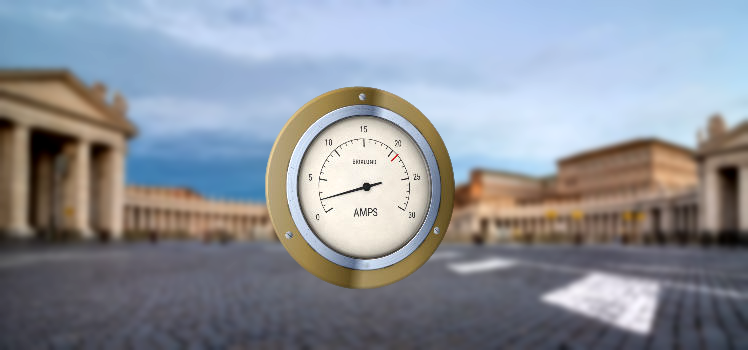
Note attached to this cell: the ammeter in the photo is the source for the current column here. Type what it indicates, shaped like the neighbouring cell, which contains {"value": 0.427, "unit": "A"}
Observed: {"value": 2, "unit": "A"}
